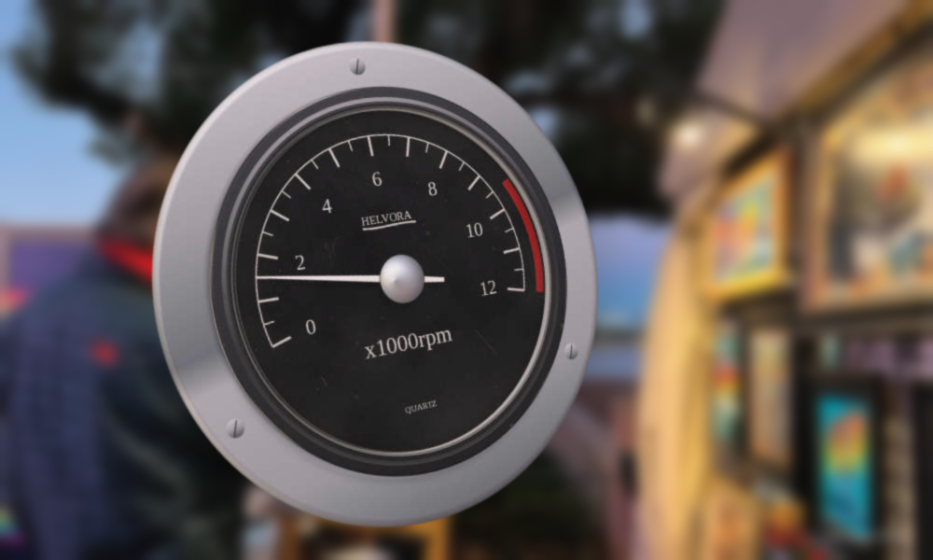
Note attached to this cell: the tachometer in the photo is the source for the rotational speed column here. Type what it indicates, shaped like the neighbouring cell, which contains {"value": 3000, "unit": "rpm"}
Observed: {"value": 1500, "unit": "rpm"}
